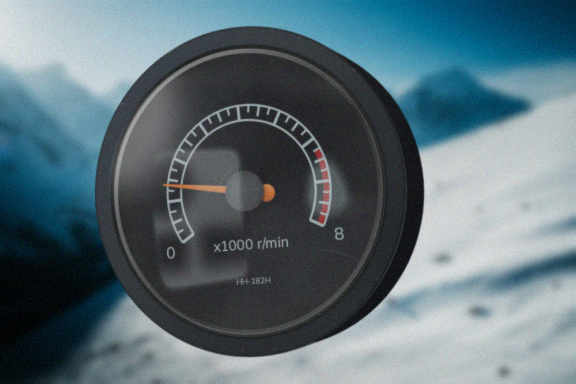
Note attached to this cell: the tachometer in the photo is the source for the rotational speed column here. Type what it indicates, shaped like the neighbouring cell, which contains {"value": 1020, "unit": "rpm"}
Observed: {"value": 1375, "unit": "rpm"}
